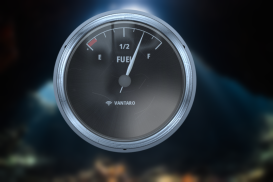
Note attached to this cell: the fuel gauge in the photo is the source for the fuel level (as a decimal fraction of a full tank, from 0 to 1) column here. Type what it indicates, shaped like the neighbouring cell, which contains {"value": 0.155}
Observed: {"value": 0.75}
